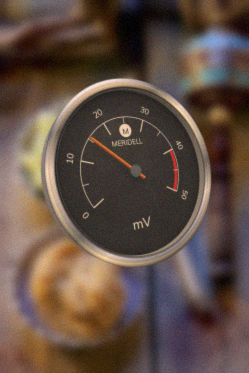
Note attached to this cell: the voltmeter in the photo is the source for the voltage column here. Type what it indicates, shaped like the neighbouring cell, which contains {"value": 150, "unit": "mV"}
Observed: {"value": 15, "unit": "mV"}
